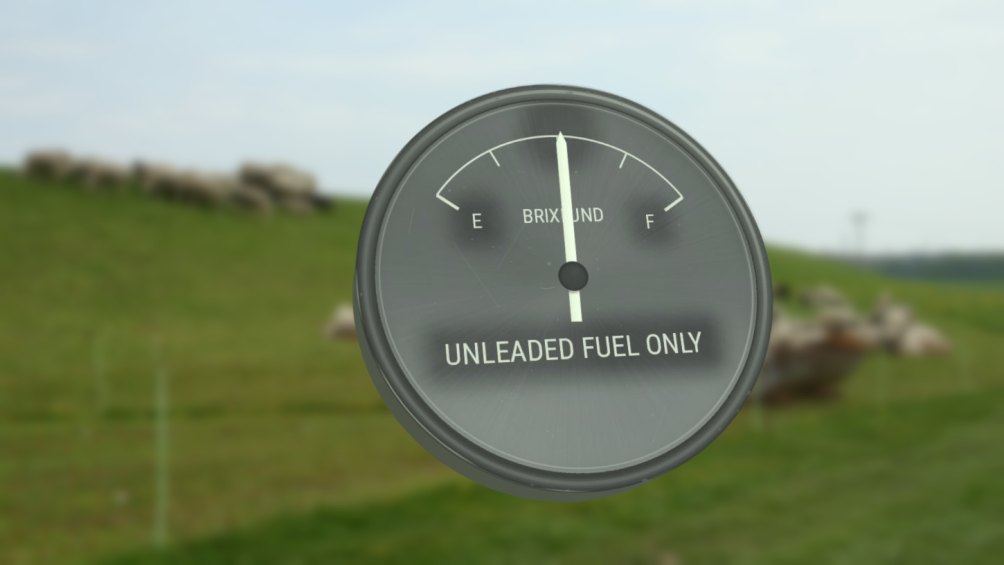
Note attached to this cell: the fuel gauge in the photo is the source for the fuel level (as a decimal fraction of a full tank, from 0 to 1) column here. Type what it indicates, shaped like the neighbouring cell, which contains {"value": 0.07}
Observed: {"value": 0.5}
